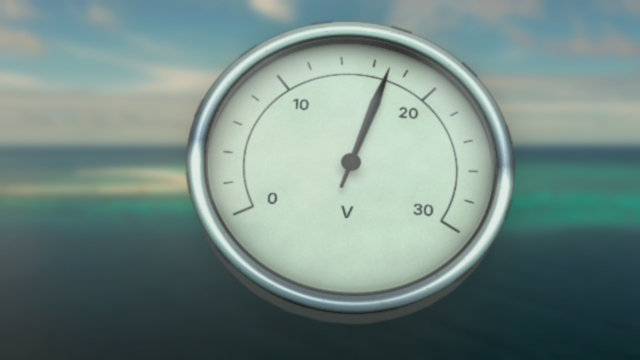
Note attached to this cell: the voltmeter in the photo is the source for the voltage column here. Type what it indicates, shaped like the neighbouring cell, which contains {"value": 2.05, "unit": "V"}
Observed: {"value": 17, "unit": "V"}
